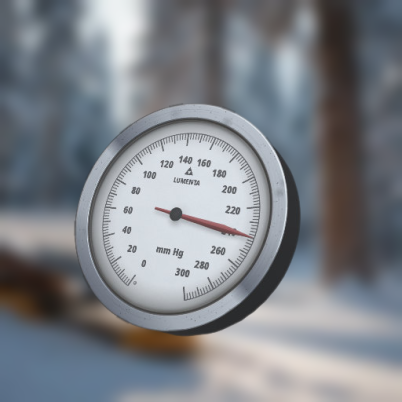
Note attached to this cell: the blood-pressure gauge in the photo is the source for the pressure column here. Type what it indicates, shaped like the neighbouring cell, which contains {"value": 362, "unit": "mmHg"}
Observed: {"value": 240, "unit": "mmHg"}
